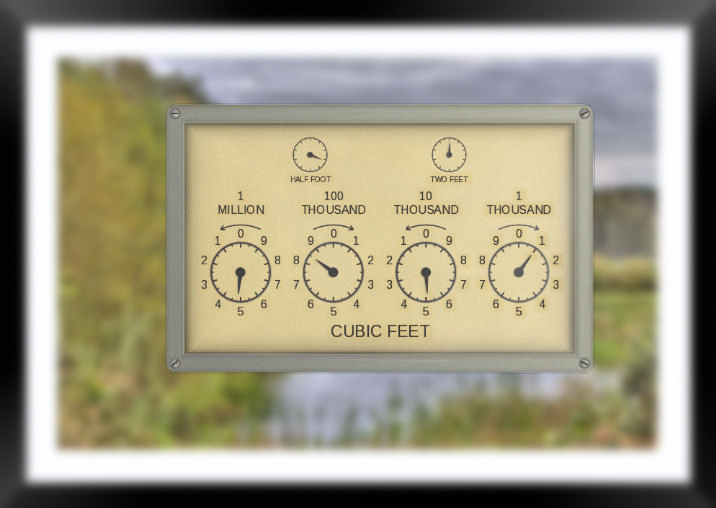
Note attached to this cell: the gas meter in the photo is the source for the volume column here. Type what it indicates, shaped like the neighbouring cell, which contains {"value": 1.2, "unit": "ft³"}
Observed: {"value": 485100, "unit": "ft³"}
